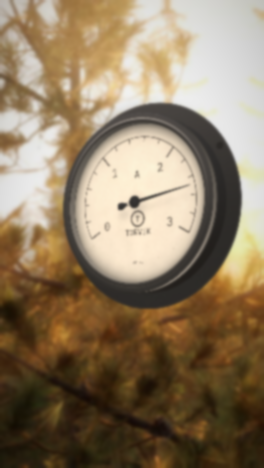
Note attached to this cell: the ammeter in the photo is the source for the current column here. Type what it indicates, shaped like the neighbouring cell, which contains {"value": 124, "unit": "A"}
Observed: {"value": 2.5, "unit": "A"}
